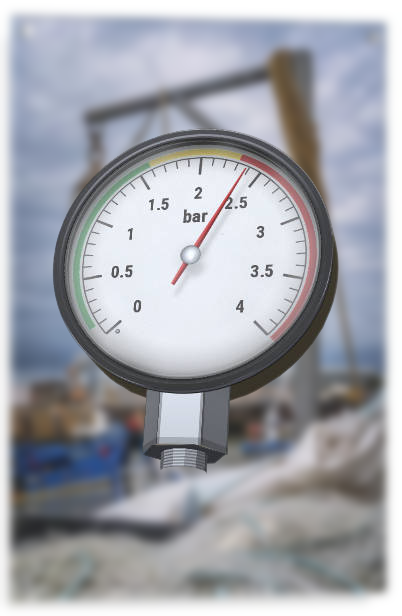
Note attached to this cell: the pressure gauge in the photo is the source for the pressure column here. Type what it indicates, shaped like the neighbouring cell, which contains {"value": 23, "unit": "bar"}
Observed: {"value": 2.4, "unit": "bar"}
